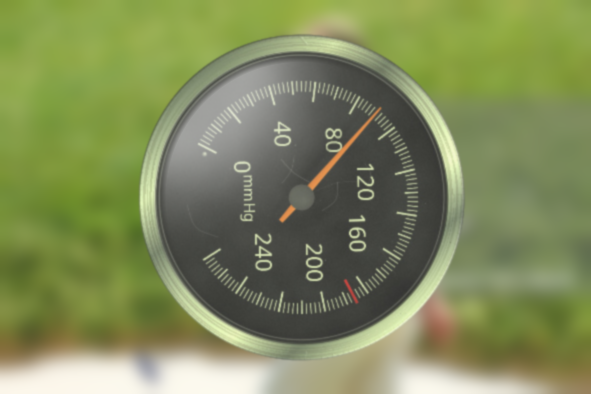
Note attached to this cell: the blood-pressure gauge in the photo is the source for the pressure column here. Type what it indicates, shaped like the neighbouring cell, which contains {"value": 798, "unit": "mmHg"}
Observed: {"value": 90, "unit": "mmHg"}
